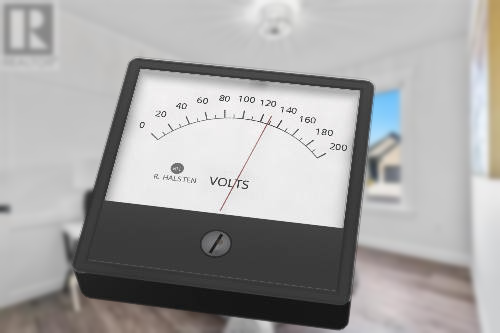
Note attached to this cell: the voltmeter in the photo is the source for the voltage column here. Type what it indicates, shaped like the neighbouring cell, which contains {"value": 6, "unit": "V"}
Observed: {"value": 130, "unit": "V"}
